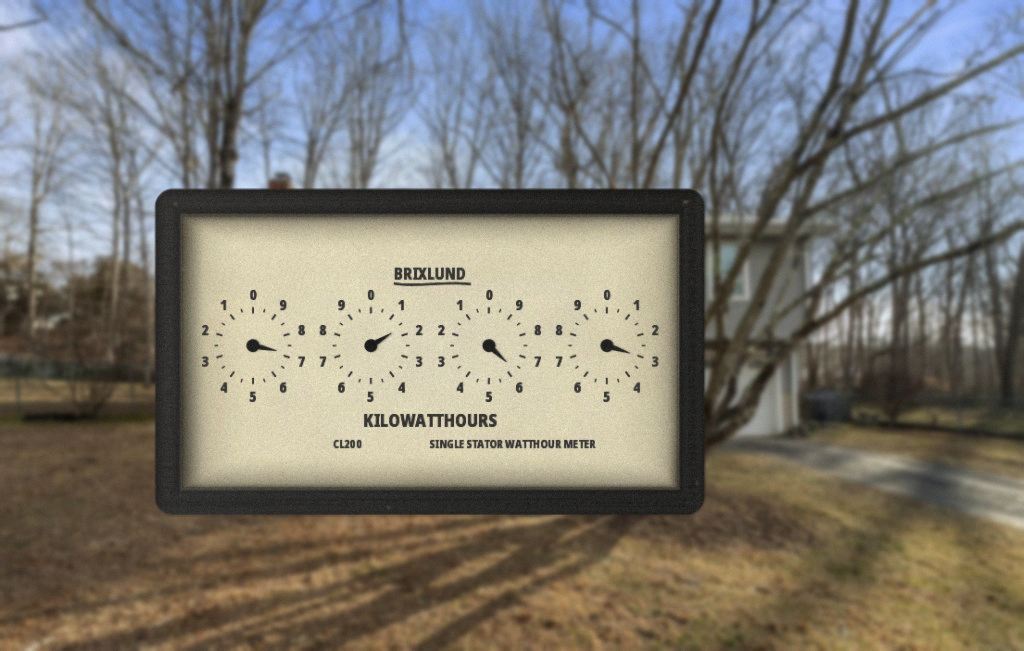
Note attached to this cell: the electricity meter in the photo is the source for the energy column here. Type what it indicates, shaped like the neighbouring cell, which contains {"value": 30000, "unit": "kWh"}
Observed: {"value": 7163, "unit": "kWh"}
